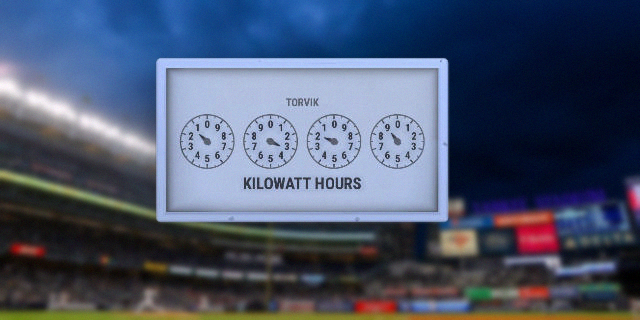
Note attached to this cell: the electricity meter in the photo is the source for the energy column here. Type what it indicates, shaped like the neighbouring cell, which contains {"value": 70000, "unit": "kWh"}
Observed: {"value": 1319, "unit": "kWh"}
